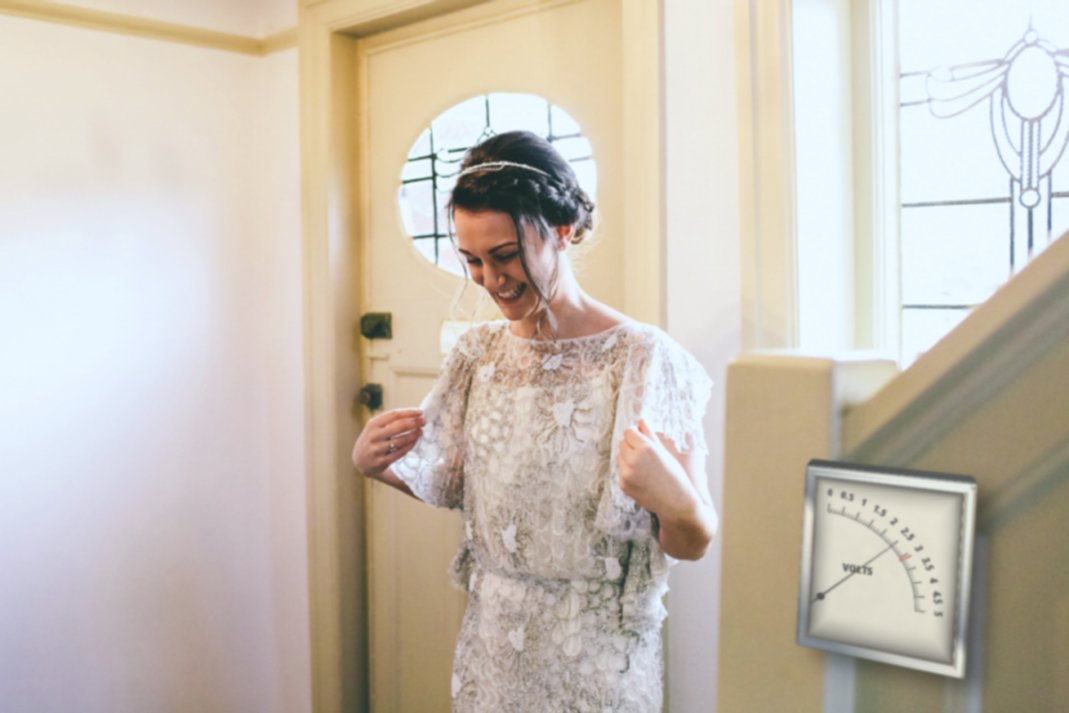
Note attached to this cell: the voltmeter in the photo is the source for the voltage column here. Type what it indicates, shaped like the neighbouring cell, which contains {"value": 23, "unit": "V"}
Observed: {"value": 2.5, "unit": "V"}
